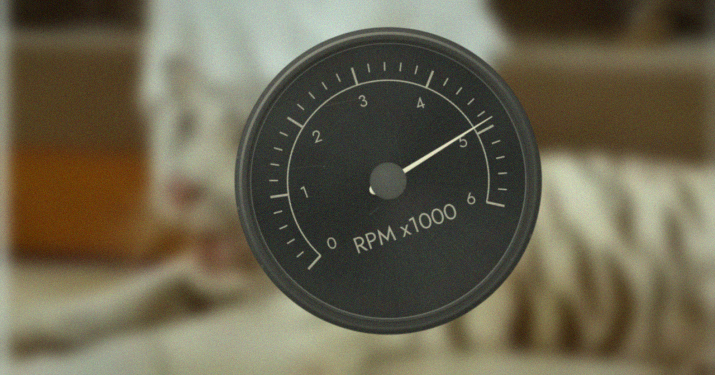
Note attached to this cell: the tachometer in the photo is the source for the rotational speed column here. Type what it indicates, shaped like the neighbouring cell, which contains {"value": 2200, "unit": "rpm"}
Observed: {"value": 4900, "unit": "rpm"}
